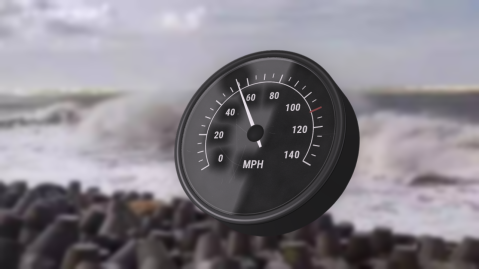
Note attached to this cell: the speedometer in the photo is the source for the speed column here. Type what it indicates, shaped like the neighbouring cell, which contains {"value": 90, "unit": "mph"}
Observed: {"value": 55, "unit": "mph"}
